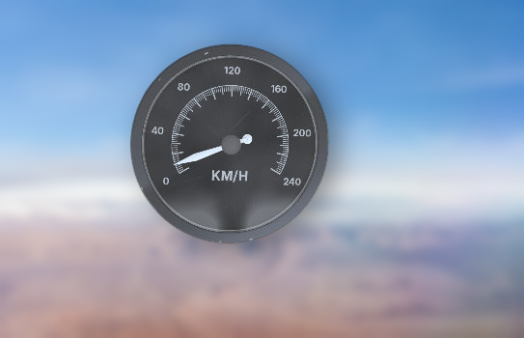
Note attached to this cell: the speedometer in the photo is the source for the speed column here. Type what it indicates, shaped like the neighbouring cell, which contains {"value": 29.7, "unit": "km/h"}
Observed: {"value": 10, "unit": "km/h"}
